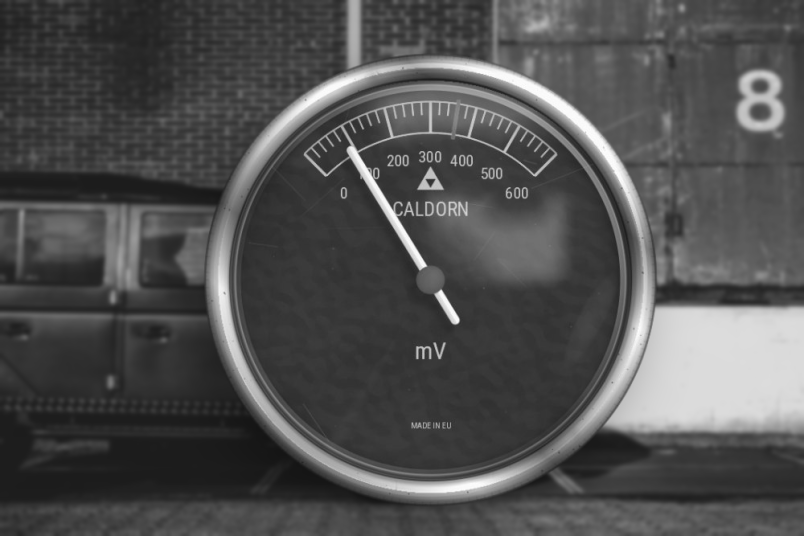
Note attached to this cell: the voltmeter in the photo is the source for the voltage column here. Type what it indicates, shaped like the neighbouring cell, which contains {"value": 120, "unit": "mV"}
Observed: {"value": 90, "unit": "mV"}
